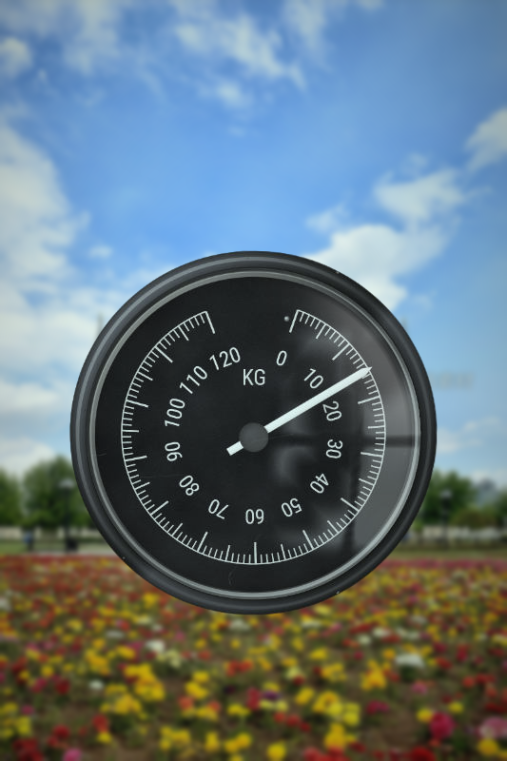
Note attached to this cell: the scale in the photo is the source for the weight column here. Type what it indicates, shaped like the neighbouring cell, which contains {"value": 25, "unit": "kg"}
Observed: {"value": 15, "unit": "kg"}
